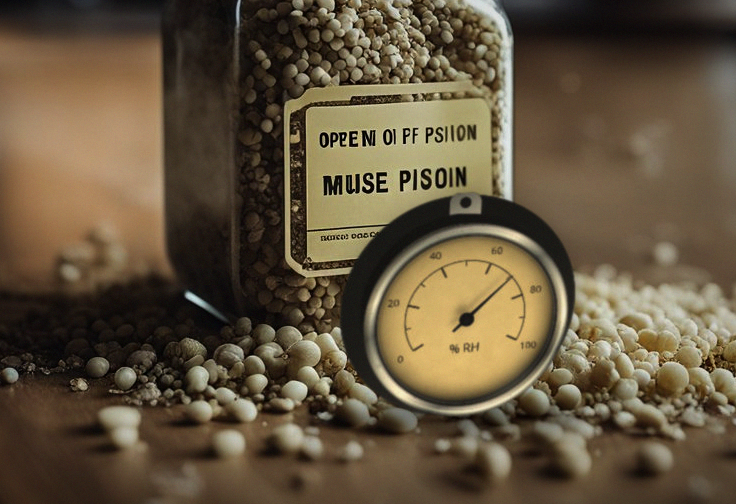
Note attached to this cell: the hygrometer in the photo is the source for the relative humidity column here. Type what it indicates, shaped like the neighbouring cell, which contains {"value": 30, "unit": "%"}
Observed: {"value": 70, "unit": "%"}
